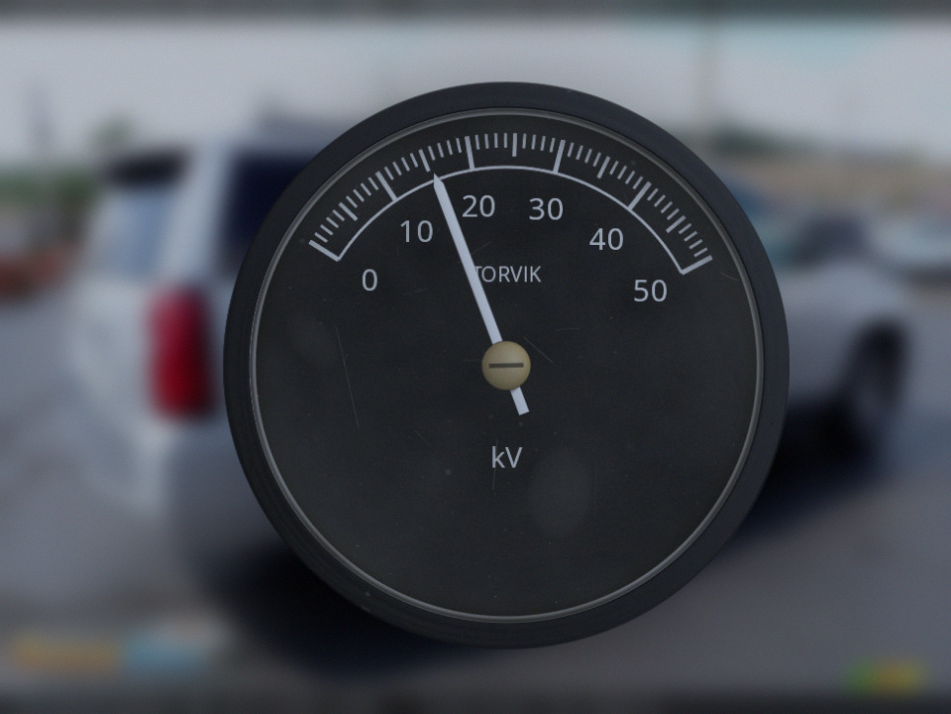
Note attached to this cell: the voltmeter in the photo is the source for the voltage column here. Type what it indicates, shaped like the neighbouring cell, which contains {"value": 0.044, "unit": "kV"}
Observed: {"value": 15.5, "unit": "kV"}
